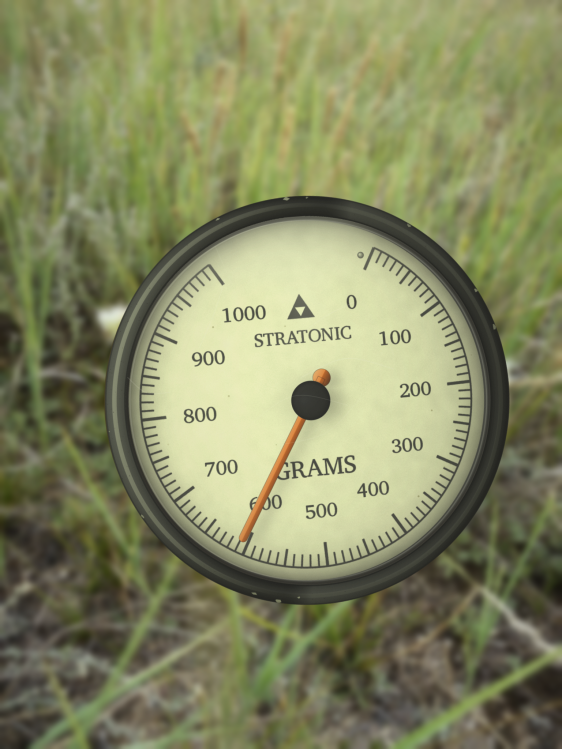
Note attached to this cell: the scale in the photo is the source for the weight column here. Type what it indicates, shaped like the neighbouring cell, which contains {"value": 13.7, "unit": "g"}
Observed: {"value": 610, "unit": "g"}
